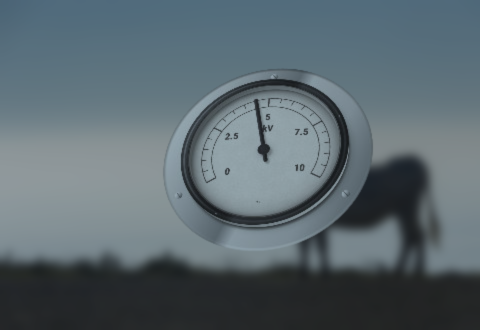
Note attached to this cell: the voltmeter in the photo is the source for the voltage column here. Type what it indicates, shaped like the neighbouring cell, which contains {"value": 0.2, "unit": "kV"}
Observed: {"value": 4.5, "unit": "kV"}
